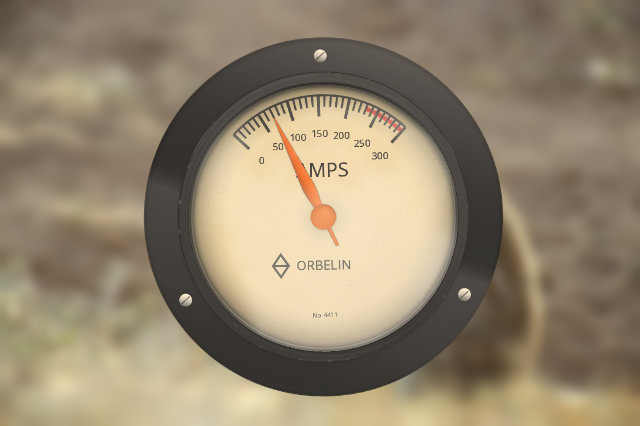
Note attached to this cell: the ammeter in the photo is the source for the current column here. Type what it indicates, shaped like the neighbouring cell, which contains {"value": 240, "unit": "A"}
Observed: {"value": 70, "unit": "A"}
